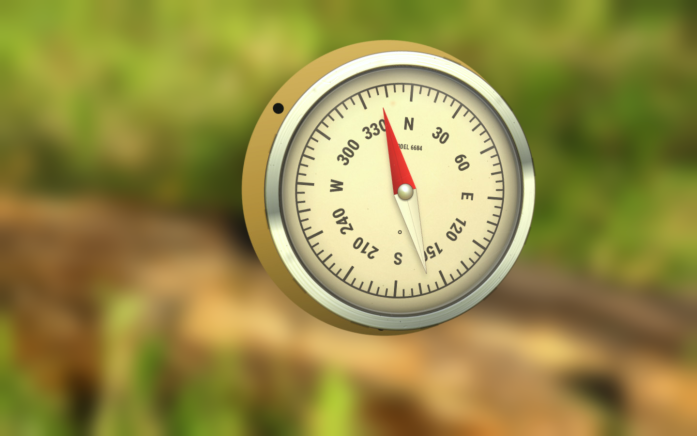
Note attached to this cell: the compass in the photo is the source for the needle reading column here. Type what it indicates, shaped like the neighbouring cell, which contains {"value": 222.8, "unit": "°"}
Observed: {"value": 340, "unit": "°"}
